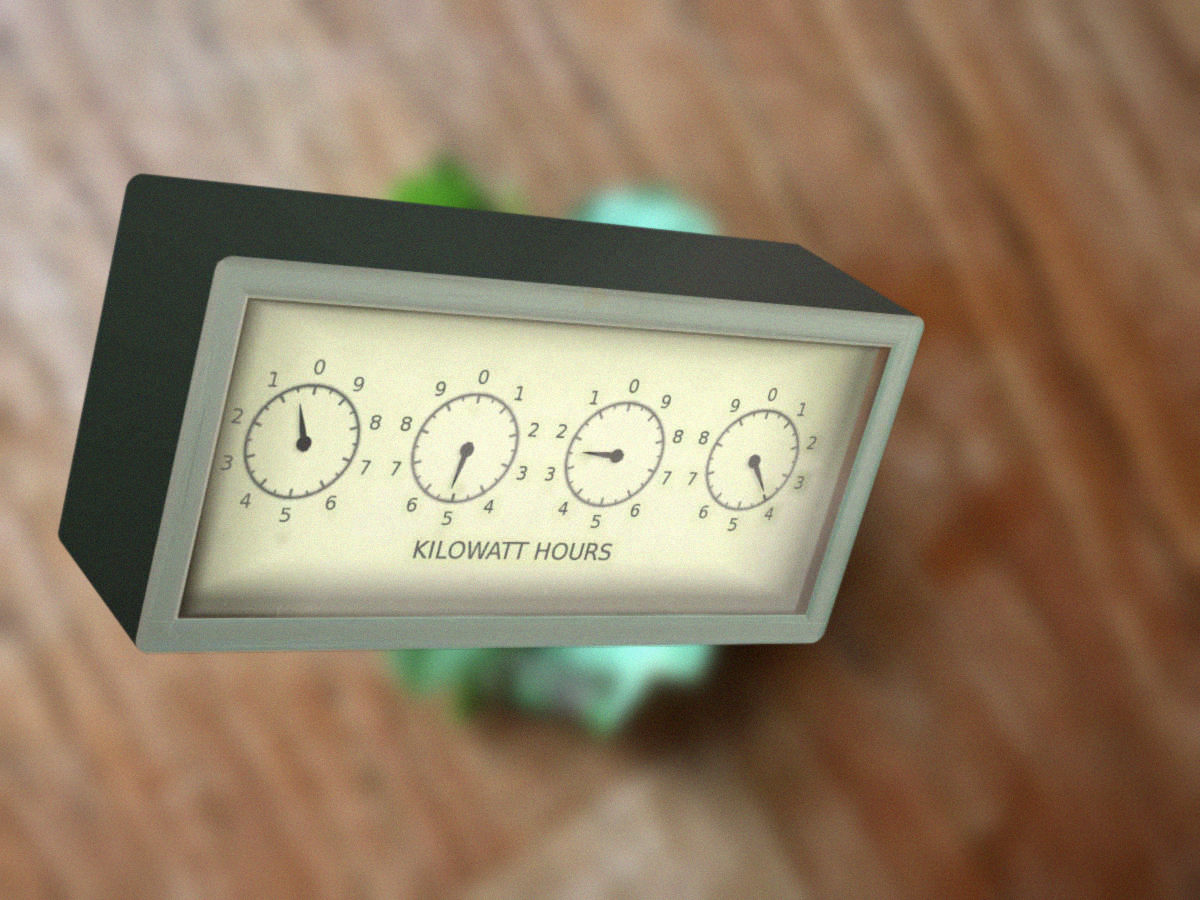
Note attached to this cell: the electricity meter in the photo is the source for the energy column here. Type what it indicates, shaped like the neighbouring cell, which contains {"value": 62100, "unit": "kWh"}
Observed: {"value": 524, "unit": "kWh"}
